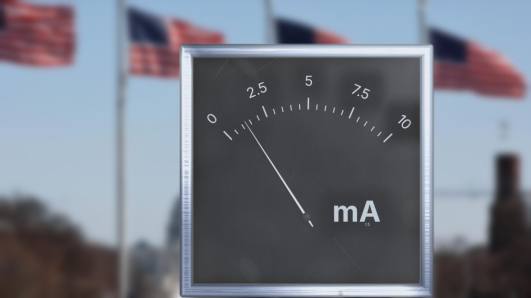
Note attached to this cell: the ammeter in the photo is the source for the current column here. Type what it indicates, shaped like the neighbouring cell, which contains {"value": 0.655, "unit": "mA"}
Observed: {"value": 1.25, "unit": "mA"}
